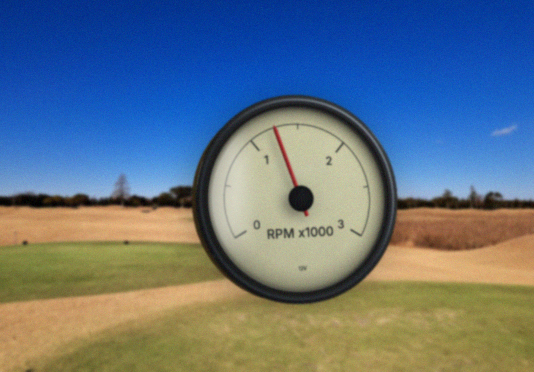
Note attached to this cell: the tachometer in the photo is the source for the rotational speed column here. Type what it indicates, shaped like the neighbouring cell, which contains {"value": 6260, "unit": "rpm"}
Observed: {"value": 1250, "unit": "rpm"}
